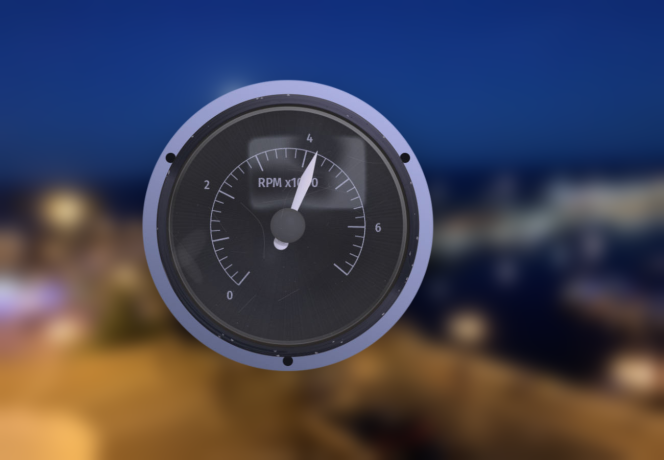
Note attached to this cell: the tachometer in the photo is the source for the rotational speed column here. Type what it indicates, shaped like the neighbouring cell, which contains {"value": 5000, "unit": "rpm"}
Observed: {"value": 4200, "unit": "rpm"}
